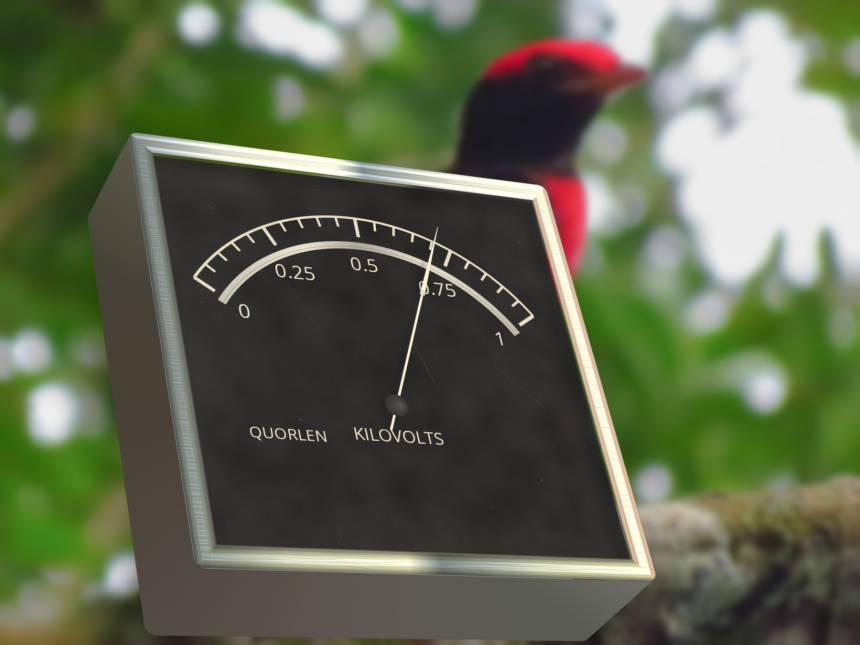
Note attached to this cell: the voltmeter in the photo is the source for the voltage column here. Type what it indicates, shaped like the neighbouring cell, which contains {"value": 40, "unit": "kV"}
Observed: {"value": 0.7, "unit": "kV"}
